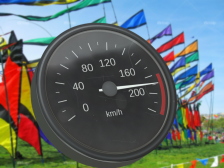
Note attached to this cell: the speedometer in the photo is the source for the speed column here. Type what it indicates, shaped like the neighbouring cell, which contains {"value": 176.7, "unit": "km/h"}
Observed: {"value": 190, "unit": "km/h"}
